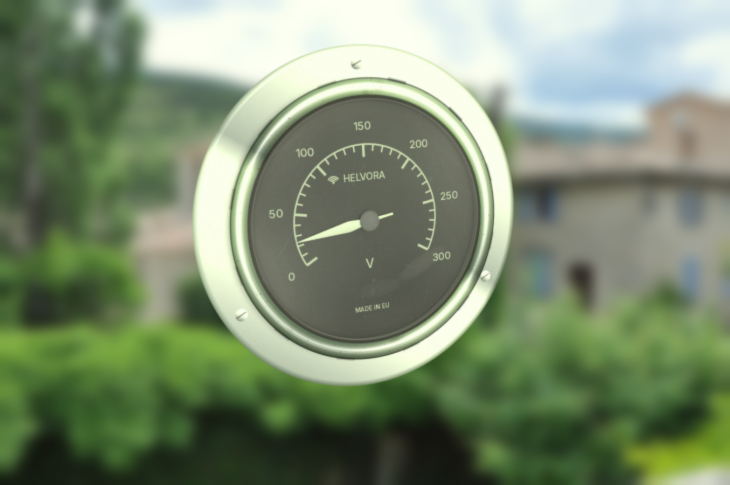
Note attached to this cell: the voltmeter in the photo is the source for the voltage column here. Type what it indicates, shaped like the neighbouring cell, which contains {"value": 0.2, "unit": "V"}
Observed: {"value": 25, "unit": "V"}
